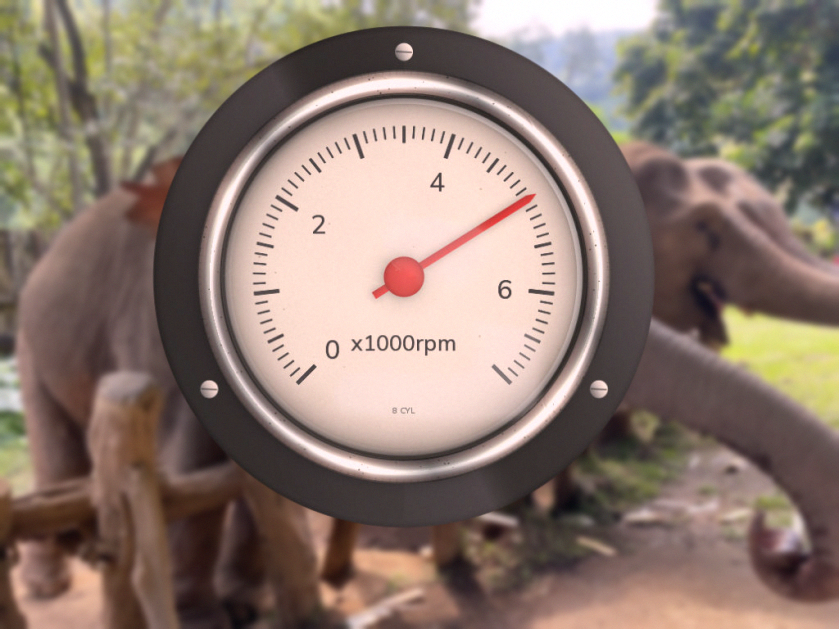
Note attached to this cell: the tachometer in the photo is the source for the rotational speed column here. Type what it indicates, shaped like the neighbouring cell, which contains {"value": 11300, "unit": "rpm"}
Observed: {"value": 5000, "unit": "rpm"}
